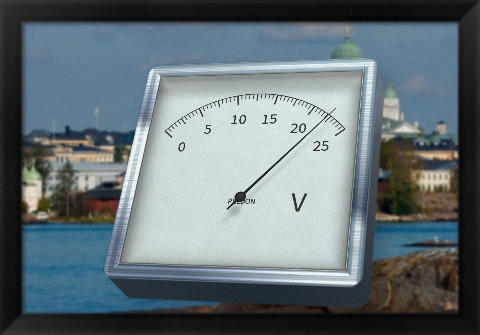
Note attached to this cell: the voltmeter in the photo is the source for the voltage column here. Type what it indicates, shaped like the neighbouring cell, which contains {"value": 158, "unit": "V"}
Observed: {"value": 22.5, "unit": "V"}
